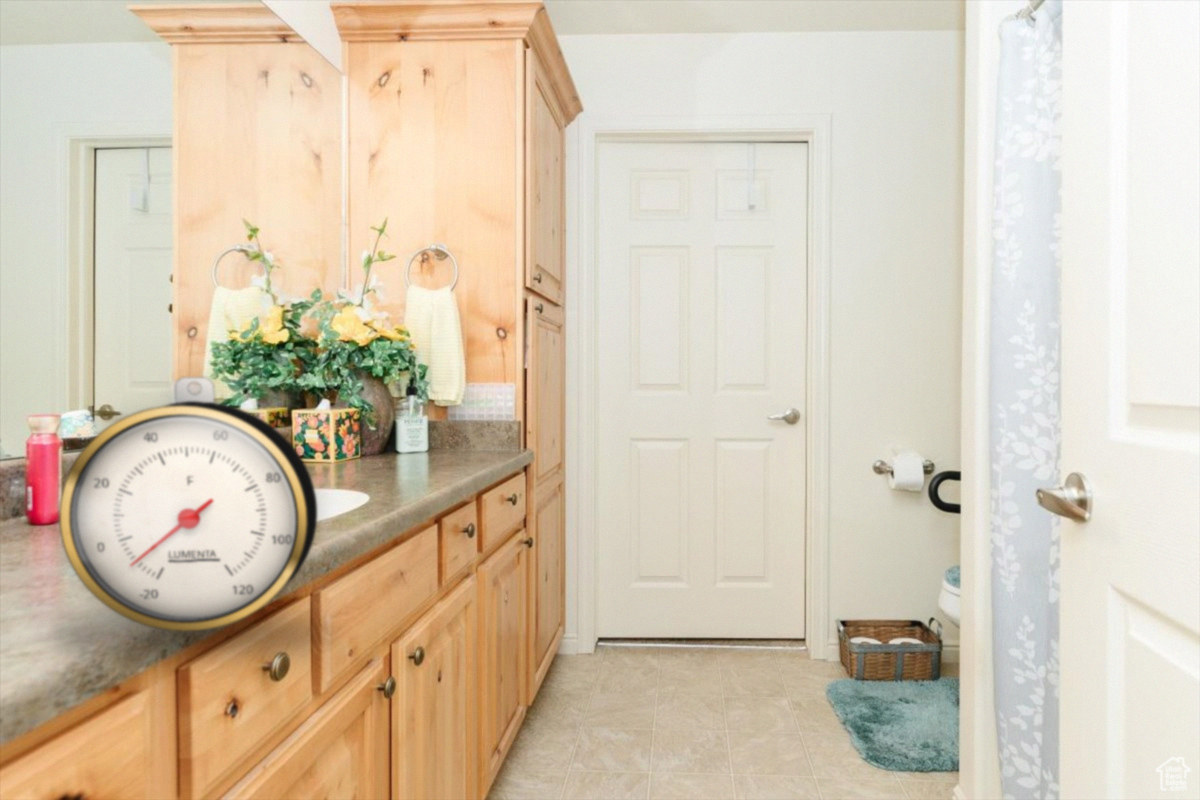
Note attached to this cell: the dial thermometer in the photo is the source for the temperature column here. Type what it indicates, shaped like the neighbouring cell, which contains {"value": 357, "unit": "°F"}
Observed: {"value": -10, "unit": "°F"}
